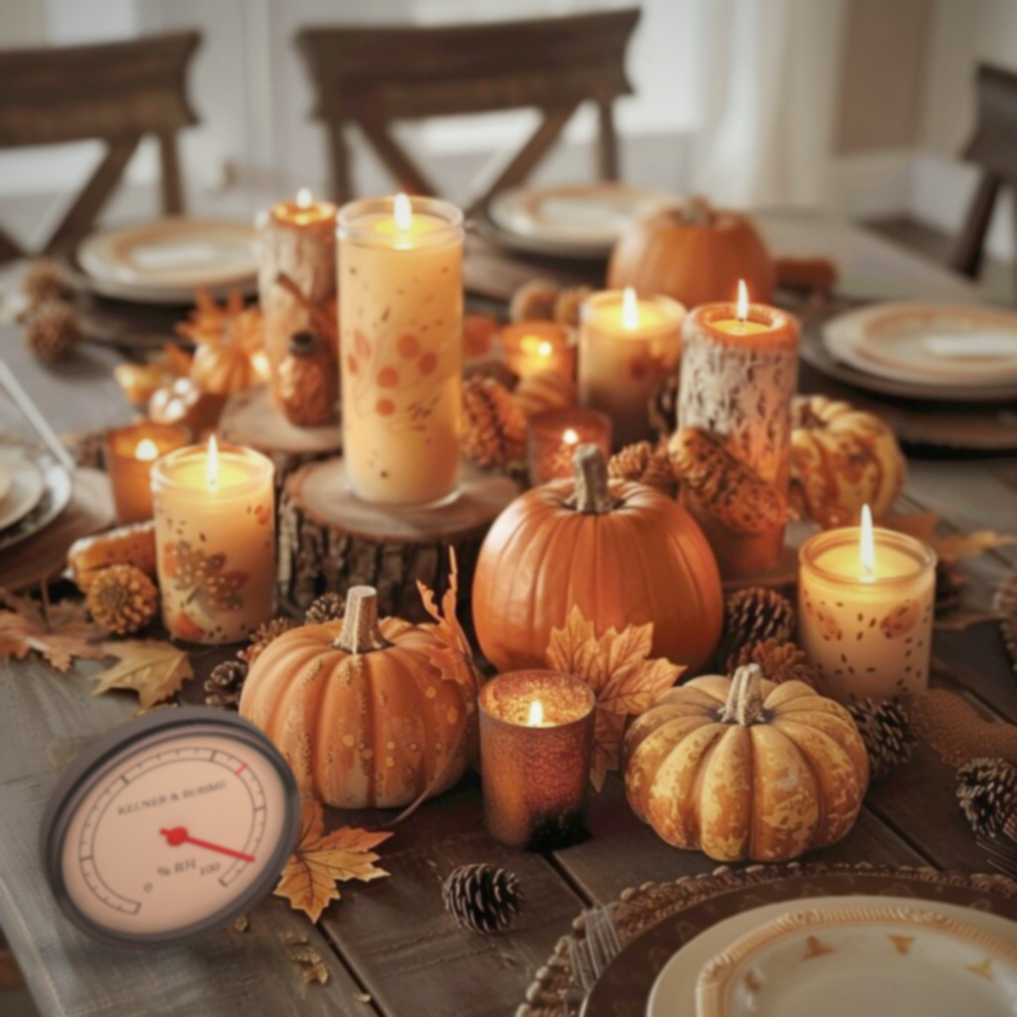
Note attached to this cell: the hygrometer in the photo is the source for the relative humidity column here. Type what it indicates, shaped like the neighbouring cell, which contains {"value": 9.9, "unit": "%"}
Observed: {"value": 92, "unit": "%"}
